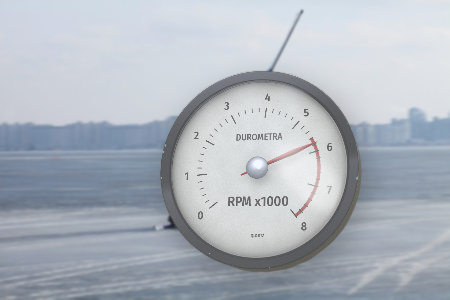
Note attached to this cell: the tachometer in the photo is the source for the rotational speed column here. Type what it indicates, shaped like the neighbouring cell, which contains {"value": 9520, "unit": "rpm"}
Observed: {"value": 5800, "unit": "rpm"}
